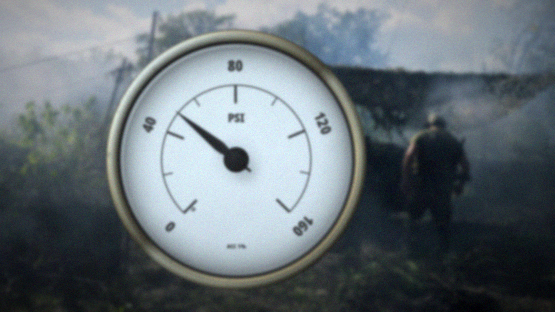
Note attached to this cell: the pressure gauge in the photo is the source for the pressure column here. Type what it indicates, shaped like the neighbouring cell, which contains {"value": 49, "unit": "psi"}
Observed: {"value": 50, "unit": "psi"}
